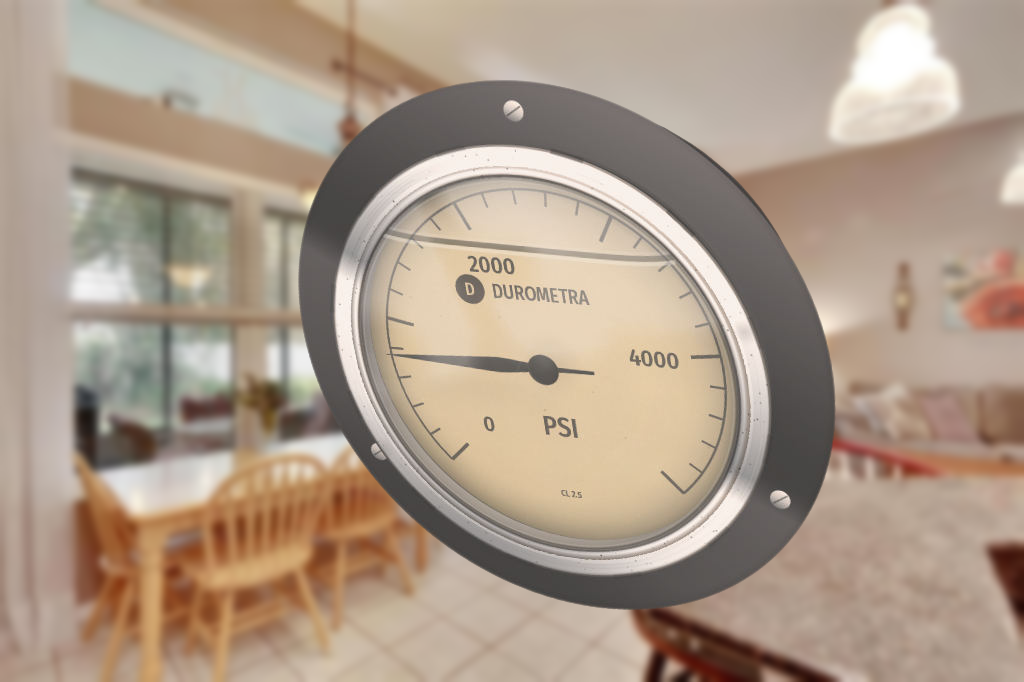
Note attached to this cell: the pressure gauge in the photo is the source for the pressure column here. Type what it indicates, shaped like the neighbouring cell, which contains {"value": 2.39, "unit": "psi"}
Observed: {"value": 800, "unit": "psi"}
